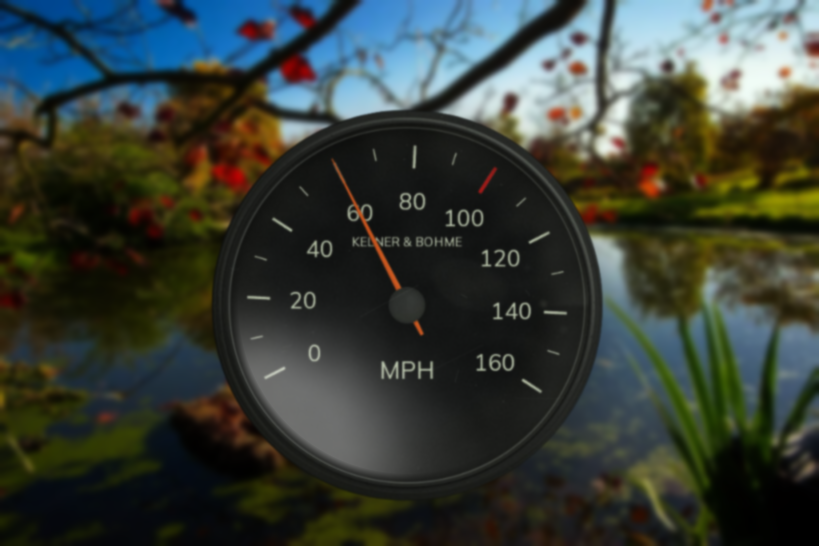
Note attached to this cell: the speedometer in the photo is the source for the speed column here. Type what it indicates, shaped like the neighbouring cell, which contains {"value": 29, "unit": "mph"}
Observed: {"value": 60, "unit": "mph"}
